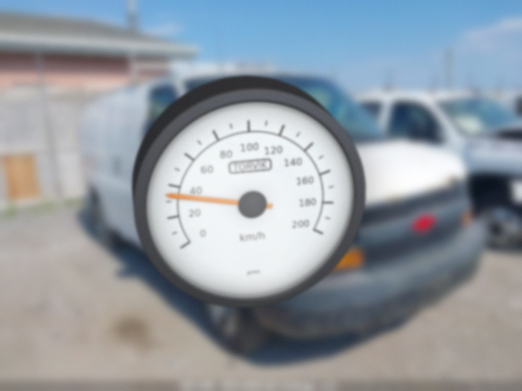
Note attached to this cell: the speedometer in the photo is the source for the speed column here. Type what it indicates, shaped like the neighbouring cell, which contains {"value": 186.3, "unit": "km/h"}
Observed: {"value": 35, "unit": "km/h"}
